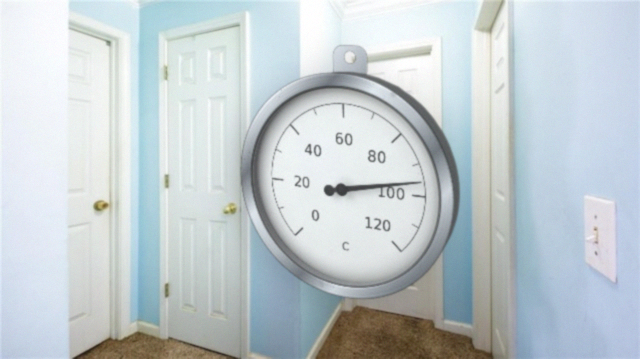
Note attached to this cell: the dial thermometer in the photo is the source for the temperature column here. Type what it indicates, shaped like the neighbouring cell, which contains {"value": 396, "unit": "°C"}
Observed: {"value": 95, "unit": "°C"}
